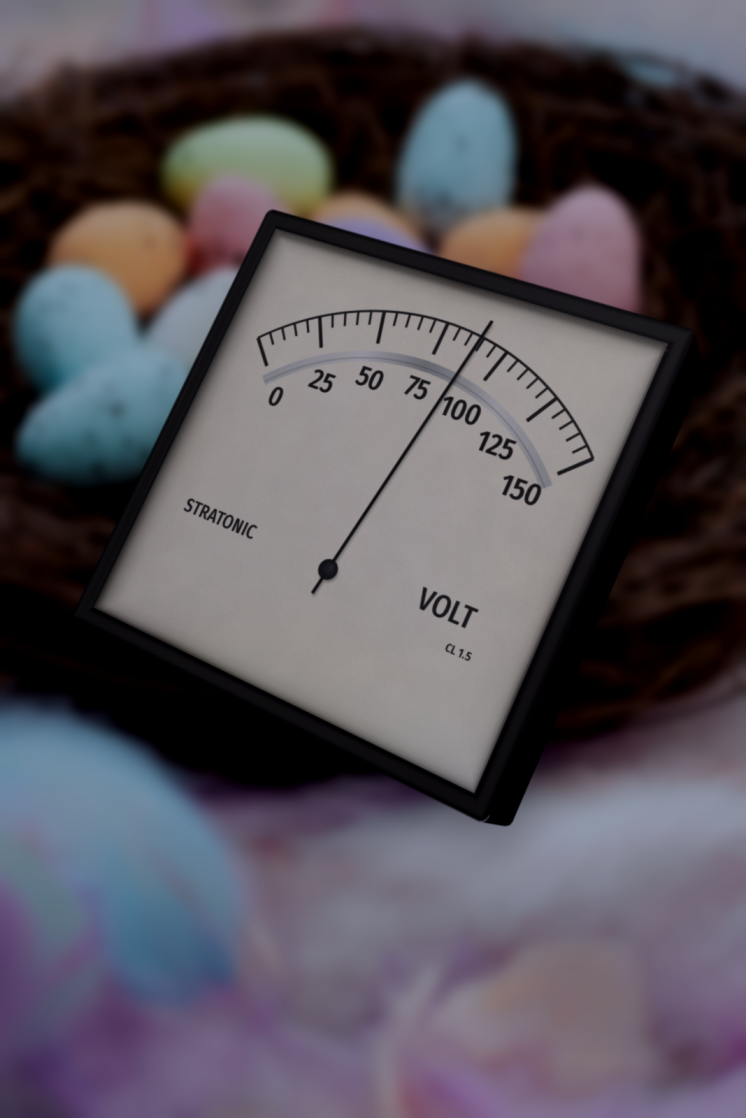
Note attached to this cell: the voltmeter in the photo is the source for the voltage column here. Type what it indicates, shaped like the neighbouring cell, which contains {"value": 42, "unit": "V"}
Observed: {"value": 90, "unit": "V"}
